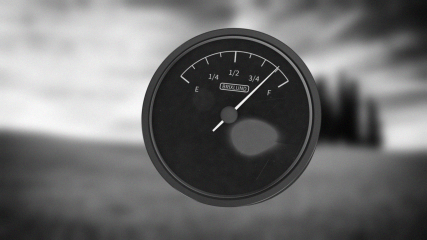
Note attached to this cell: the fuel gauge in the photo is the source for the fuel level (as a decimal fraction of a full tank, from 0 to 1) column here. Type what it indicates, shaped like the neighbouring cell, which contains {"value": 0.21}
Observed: {"value": 0.875}
